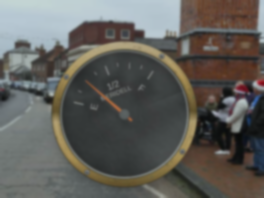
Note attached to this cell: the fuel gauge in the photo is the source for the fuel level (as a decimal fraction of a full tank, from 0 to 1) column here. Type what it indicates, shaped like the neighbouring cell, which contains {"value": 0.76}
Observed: {"value": 0.25}
